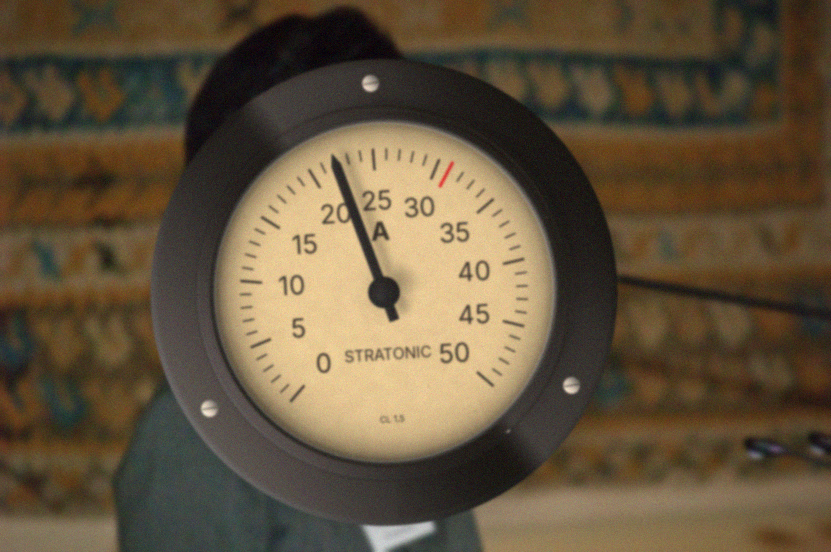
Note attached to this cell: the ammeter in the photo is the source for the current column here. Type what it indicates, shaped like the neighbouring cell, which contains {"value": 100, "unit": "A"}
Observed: {"value": 22, "unit": "A"}
